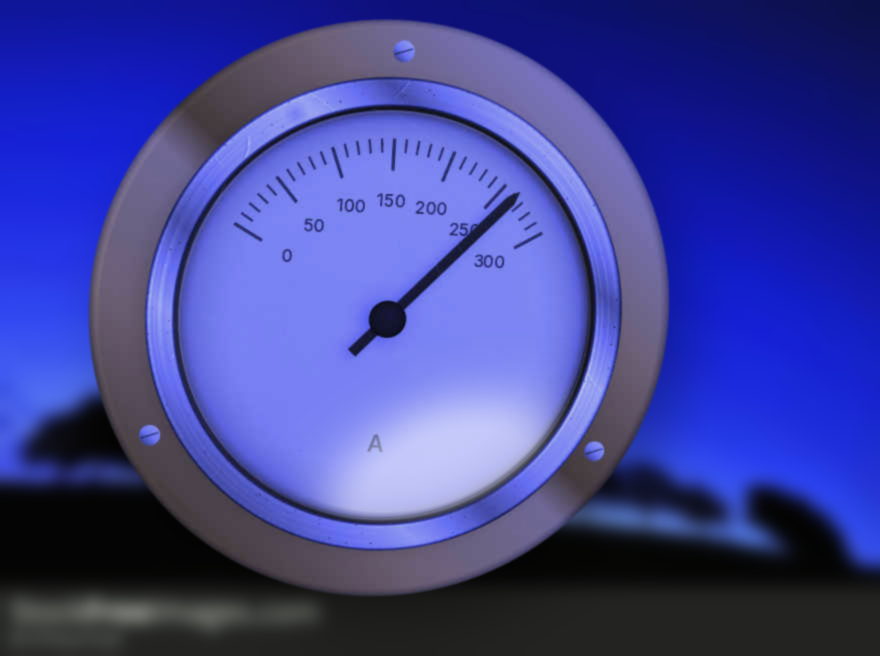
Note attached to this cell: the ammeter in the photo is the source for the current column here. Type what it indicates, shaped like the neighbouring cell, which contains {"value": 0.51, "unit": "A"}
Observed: {"value": 260, "unit": "A"}
